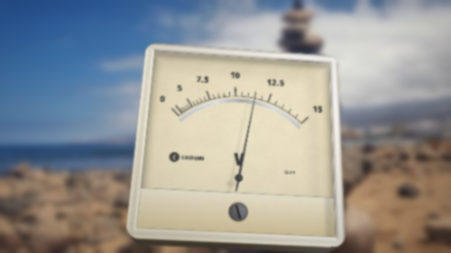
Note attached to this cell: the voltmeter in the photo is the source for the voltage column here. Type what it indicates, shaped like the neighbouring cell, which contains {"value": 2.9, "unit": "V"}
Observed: {"value": 11.5, "unit": "V"}
